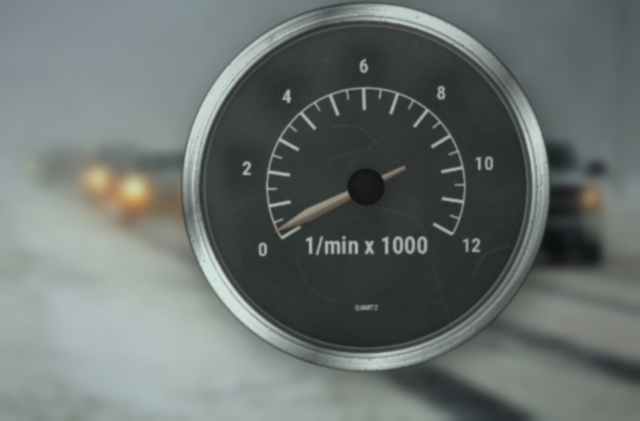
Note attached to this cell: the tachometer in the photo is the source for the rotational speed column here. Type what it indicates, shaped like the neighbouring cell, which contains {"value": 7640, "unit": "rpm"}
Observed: {"value": 250, "unit": "rpm"}
